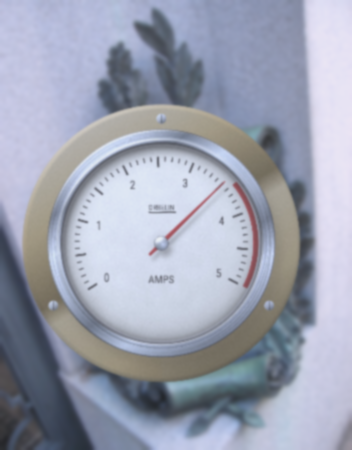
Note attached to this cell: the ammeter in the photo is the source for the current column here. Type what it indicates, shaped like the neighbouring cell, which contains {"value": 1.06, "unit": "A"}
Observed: {"value": 3.5, "unit": "A"}
